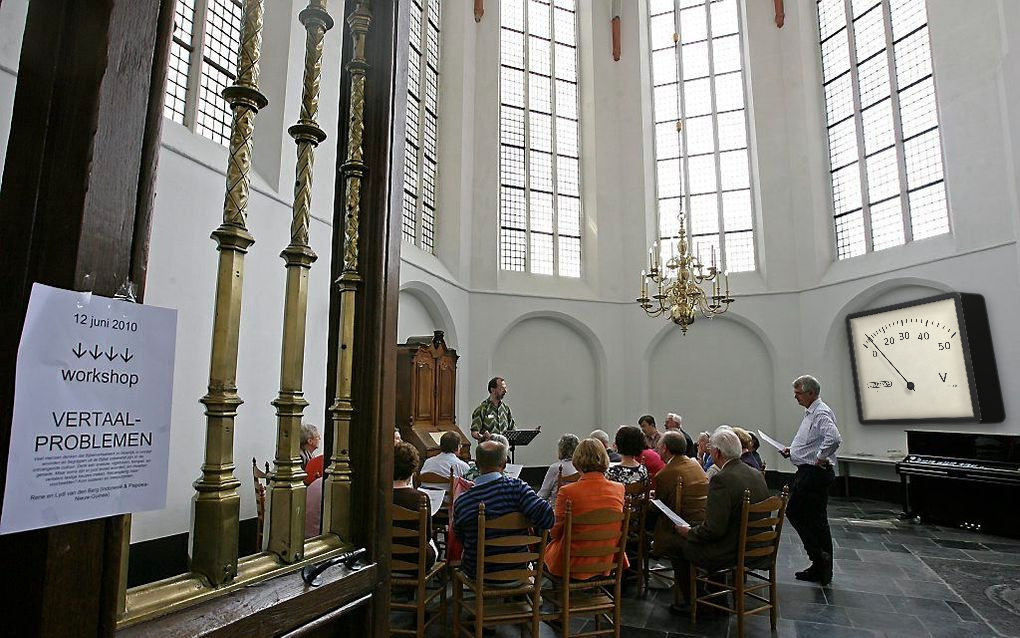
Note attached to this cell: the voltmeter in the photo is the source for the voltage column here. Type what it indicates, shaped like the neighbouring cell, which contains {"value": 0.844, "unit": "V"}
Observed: {"value": 10, "unit": "V"}
